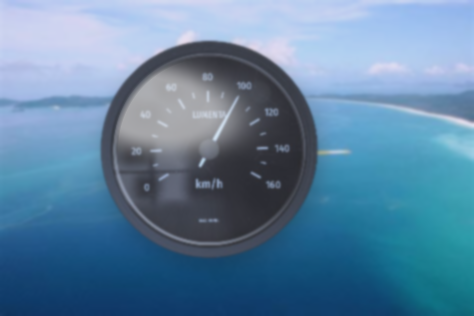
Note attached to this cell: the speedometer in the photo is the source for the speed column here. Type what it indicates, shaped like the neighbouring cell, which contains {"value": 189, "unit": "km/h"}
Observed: {"value": 100, "unit": "km/h"}
